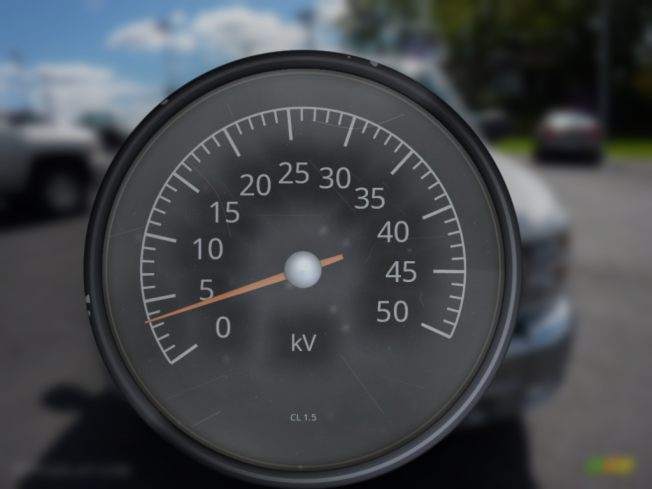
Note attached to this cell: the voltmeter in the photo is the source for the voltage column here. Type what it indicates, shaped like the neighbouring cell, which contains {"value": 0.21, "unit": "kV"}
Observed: {"value": 3.5, "unit": "kV"}
